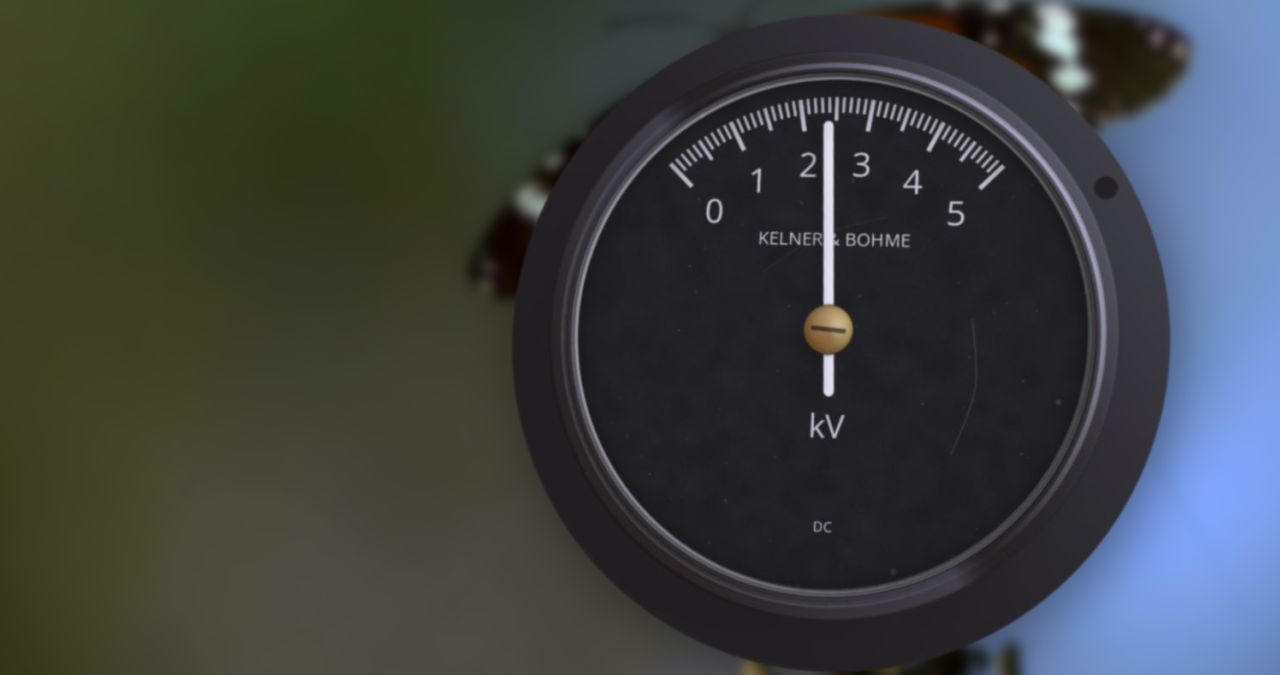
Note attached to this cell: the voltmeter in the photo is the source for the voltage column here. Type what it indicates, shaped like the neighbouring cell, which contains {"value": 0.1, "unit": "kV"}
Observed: {"value": 2.4, "unit": "kV"}
